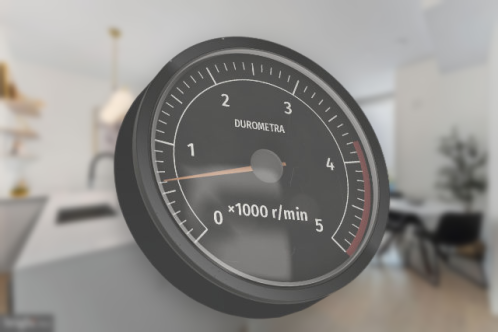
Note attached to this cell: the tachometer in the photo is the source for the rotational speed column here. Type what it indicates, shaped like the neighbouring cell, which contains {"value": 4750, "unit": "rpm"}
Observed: {"value": 600, "unit": "rpm"}
